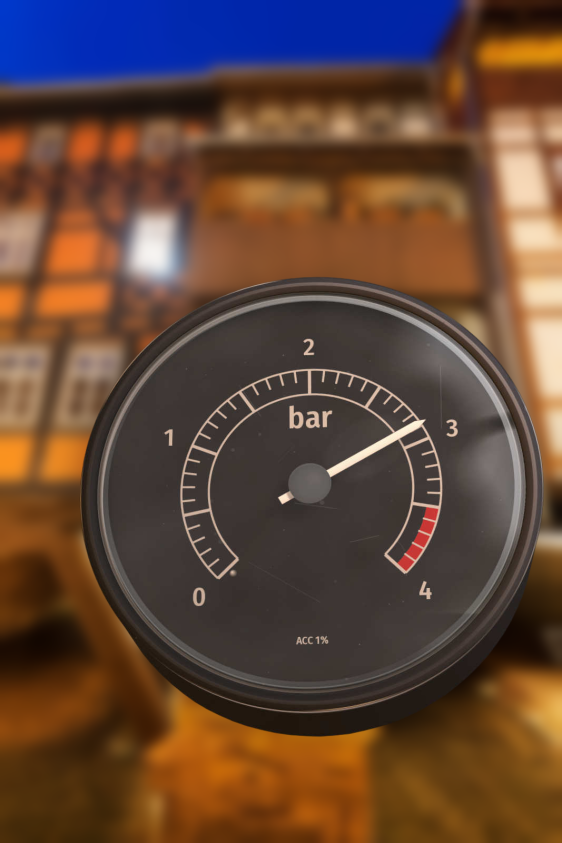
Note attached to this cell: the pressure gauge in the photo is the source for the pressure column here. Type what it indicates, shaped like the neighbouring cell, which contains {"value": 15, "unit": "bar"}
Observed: {"value": 2.9, "unit": "bar"}
